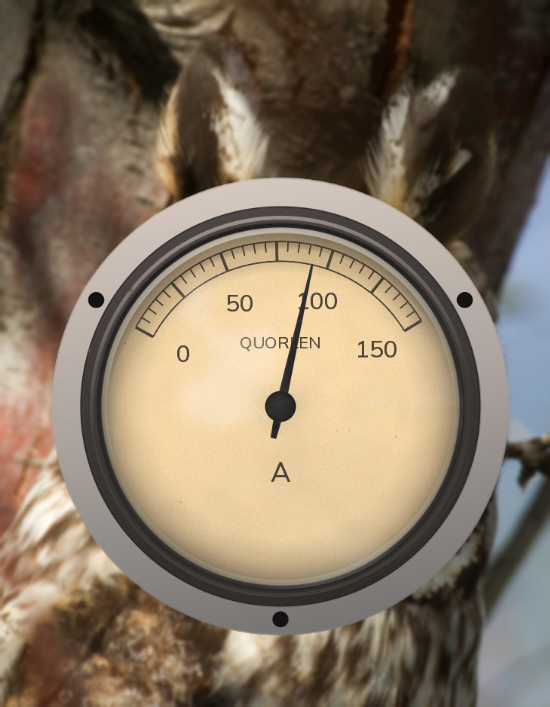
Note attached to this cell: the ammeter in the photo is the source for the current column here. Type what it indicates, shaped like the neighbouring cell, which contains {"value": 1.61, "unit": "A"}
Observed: {"value": 92.5, "unit": "A"}
